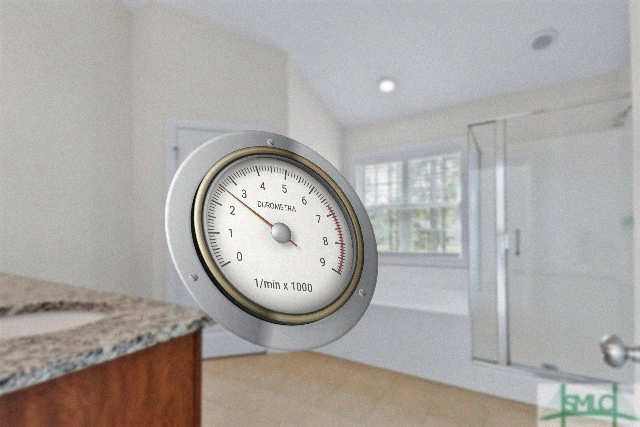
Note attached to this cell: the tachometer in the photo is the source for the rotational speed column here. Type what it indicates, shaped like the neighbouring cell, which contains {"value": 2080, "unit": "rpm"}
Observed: {"value": 2500, "unit": "rpm"}
